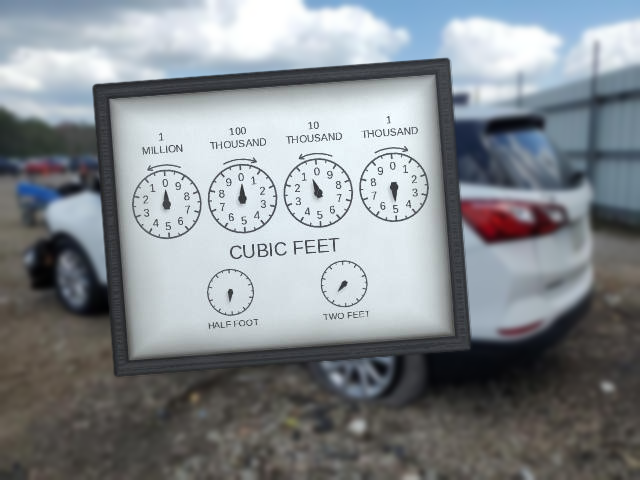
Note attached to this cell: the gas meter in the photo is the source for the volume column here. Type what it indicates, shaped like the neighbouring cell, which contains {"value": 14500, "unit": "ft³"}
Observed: {"value": 500, "unit": "ft³"}
